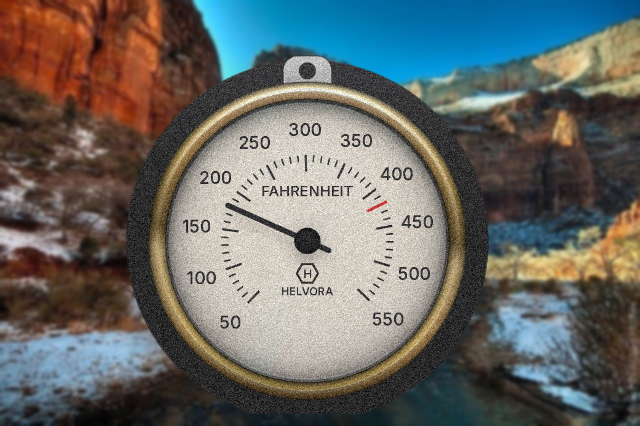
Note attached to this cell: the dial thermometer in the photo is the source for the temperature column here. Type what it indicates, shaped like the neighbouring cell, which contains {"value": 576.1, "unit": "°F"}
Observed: {"value": 180, "unit": "°F"}
